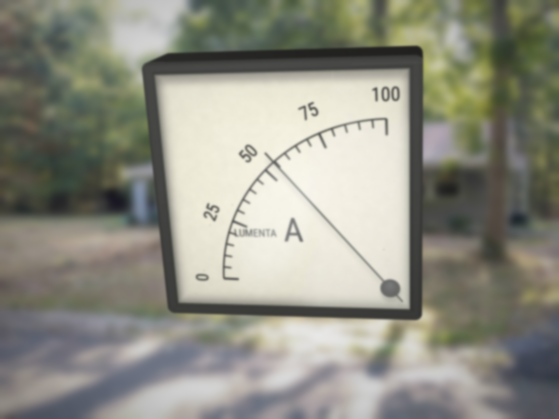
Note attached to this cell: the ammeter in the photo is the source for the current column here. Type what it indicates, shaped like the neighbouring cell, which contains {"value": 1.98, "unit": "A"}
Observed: {"value": 55, "unit": "A"}
